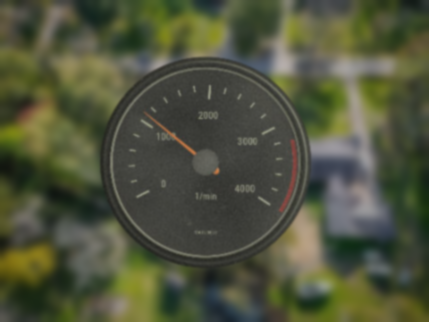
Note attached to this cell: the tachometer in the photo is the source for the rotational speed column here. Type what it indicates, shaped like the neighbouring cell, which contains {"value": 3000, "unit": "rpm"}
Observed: {"value": 1100, "unit": "rpm"}
